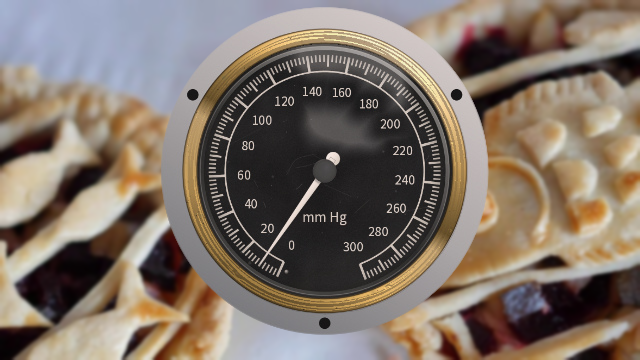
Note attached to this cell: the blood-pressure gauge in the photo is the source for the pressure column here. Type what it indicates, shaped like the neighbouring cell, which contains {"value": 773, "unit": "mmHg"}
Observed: {"value": 10, "unit": "mmHg"}
